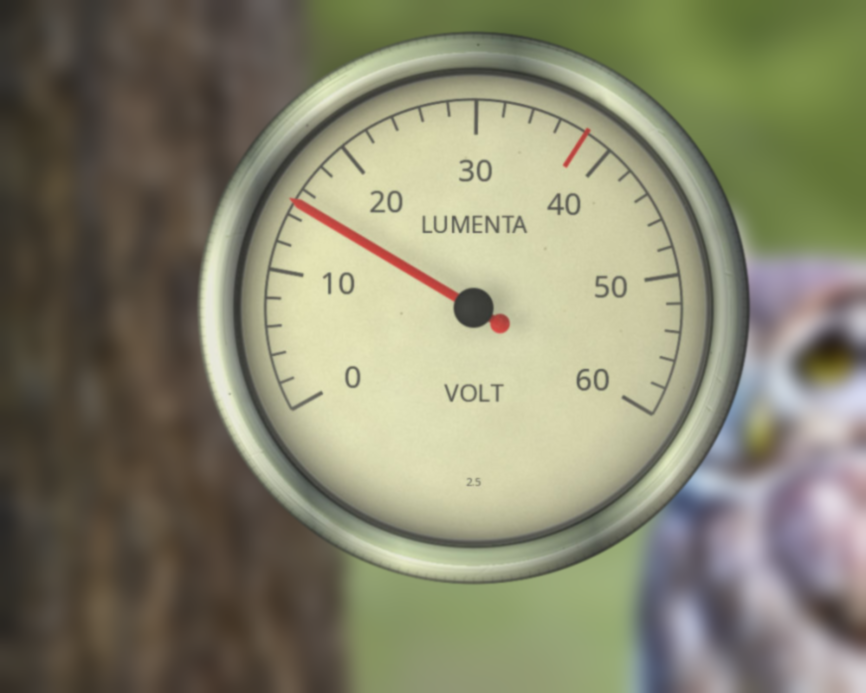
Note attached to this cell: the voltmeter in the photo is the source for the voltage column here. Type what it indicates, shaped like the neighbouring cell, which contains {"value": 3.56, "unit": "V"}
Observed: {"value": 15, "unit": "V"}
